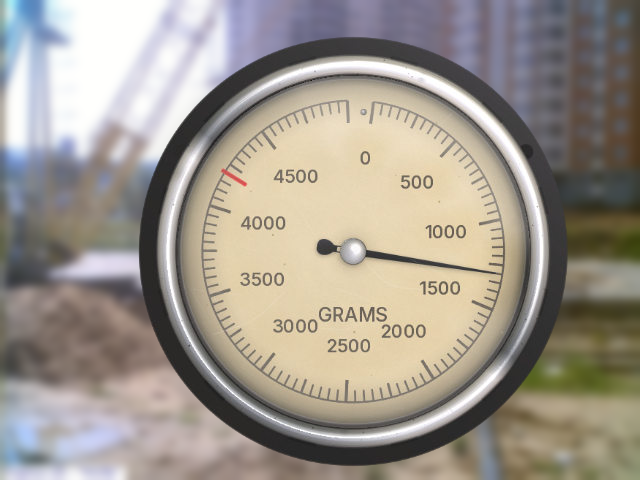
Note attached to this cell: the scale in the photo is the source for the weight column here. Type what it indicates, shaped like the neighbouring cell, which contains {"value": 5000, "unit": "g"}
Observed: {"value": 1300, "unit": "g"}
